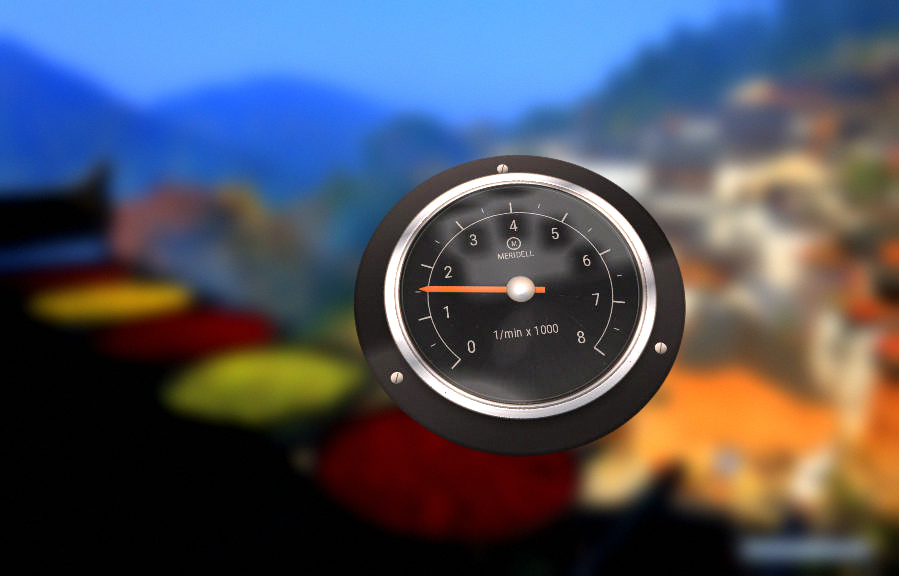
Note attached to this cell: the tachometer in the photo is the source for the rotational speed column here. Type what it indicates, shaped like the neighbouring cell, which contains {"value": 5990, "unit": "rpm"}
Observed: {"value": 1500, "unit": "rpm"}
